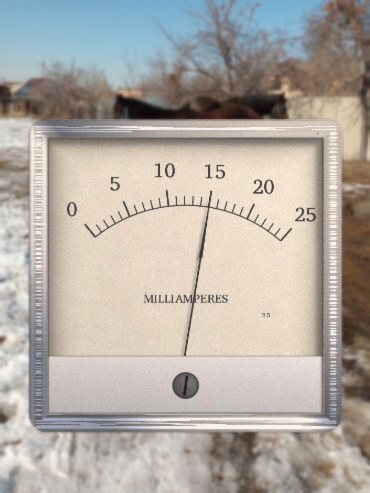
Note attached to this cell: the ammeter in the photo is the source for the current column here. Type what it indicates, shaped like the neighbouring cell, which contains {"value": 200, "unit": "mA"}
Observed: {"value": 15, "unit": "mA"}
